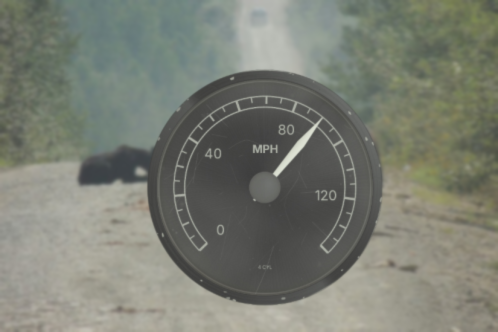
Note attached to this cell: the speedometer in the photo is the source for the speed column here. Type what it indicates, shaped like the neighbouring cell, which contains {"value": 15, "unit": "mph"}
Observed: {"value": 90, "unit": "mph"}
